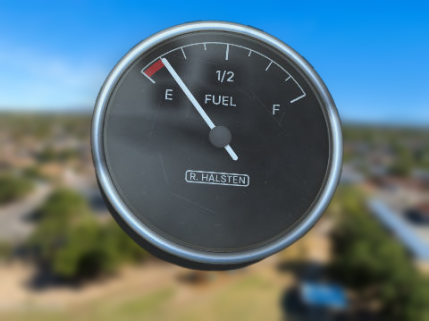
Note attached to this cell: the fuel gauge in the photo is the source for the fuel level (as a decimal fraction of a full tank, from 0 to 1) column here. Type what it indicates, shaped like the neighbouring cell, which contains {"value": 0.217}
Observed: {"value": 0.125}
